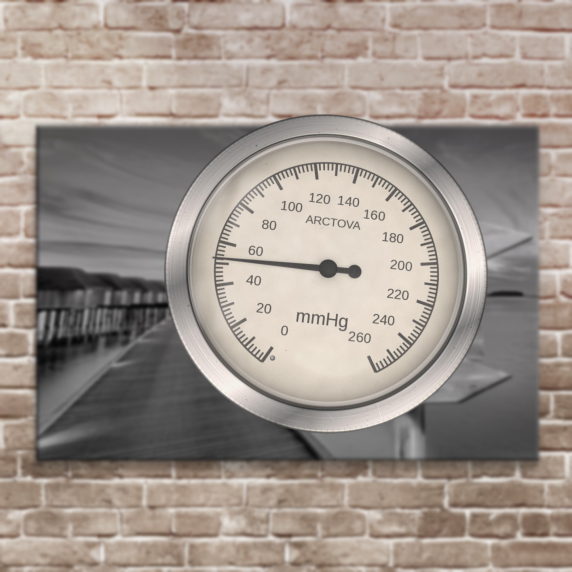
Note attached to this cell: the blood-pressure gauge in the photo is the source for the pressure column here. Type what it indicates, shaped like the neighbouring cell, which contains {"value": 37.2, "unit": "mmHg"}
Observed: {"value": 52, "unit": "mmHg"}
